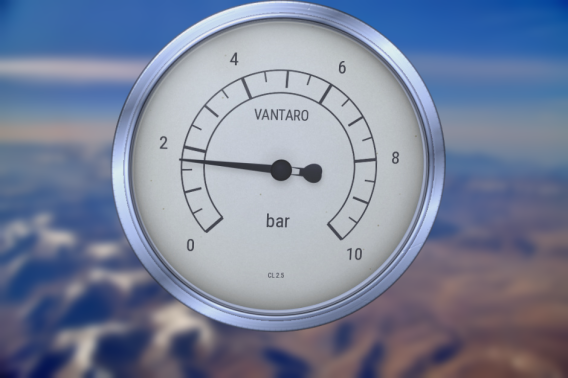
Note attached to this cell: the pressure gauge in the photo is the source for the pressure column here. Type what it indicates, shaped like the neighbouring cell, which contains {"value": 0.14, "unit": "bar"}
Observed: {"value": 1.75, "unit": "bar"}
